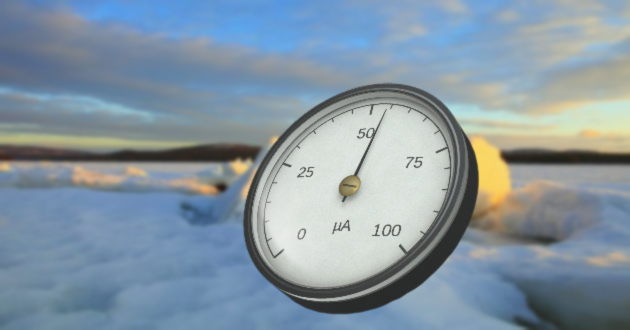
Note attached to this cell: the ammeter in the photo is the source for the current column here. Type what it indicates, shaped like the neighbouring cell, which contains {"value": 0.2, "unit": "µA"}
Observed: {"value": 55, "unit": "µA"}
